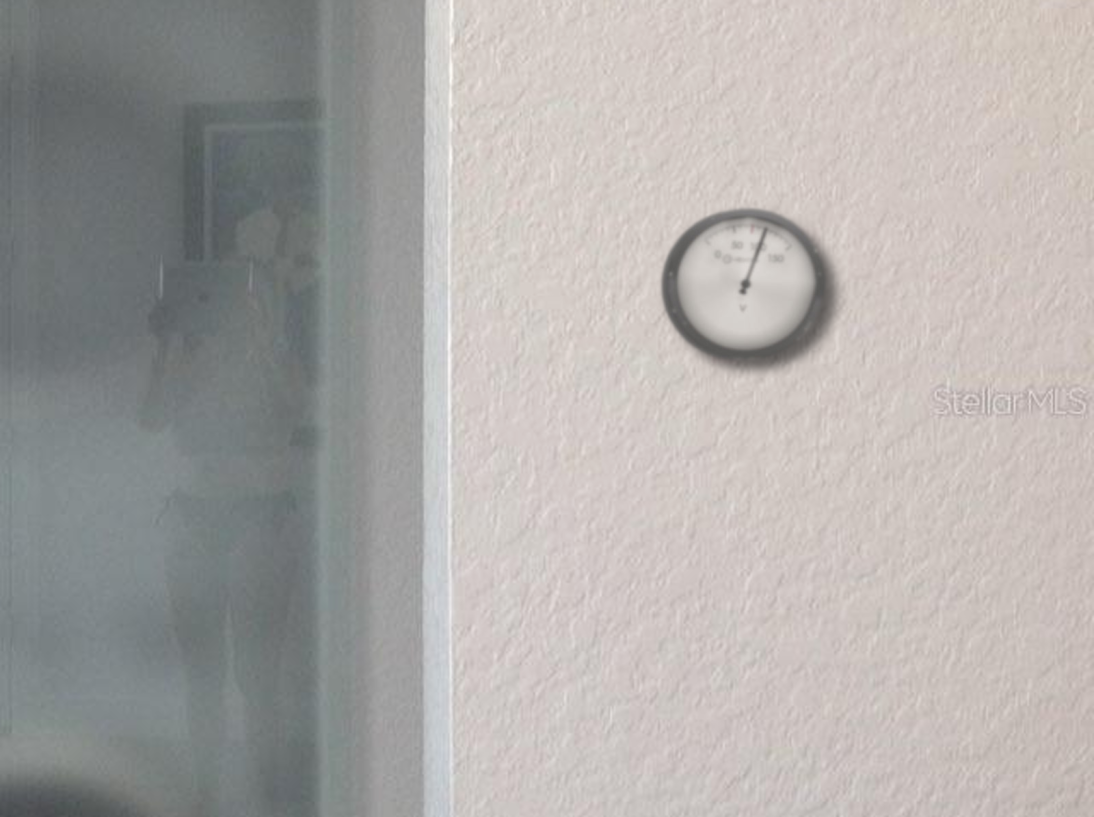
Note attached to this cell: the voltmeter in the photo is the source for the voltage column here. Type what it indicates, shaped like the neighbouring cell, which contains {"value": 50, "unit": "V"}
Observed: {"value": 100, "unit": "V"}
